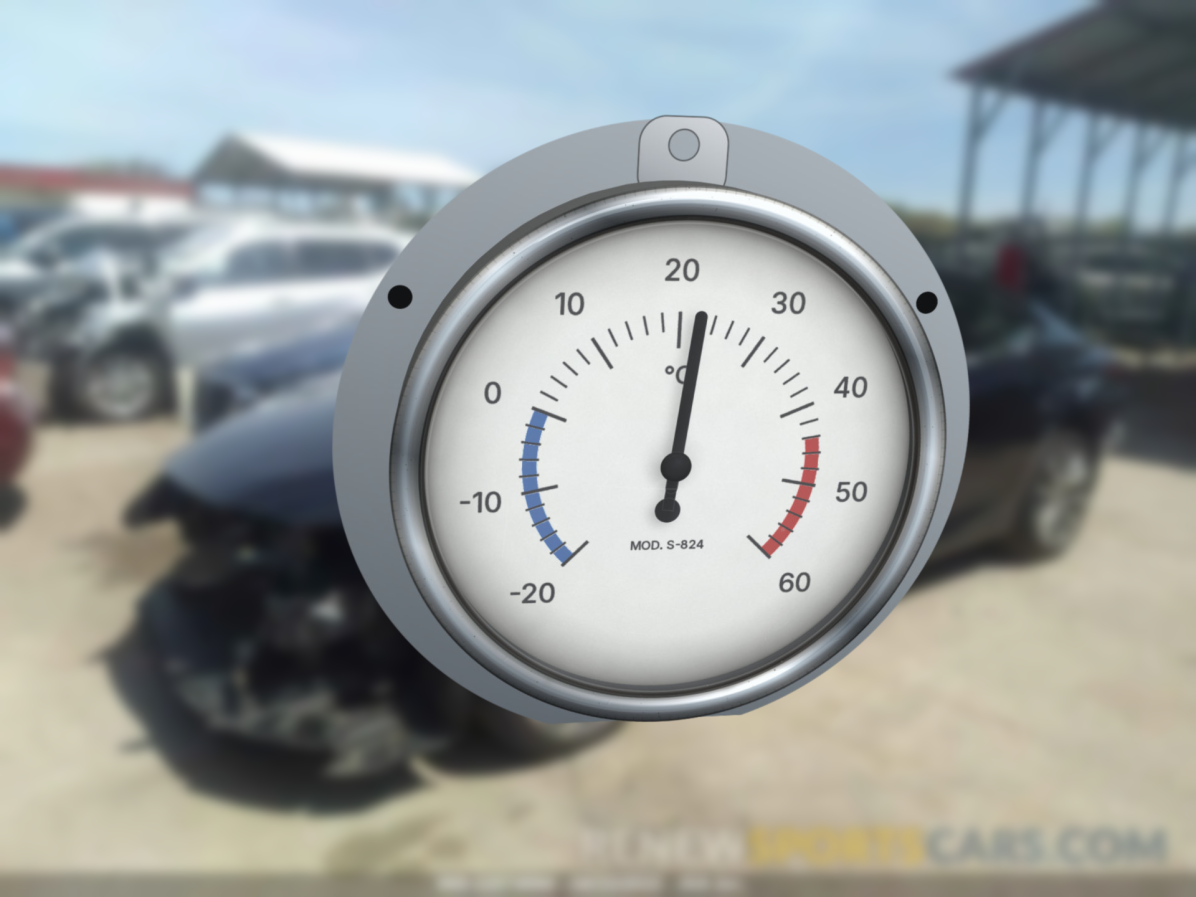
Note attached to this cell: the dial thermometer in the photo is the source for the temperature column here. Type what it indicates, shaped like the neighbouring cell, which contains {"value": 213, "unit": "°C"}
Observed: {"value": 22, "unit": "°C"}
